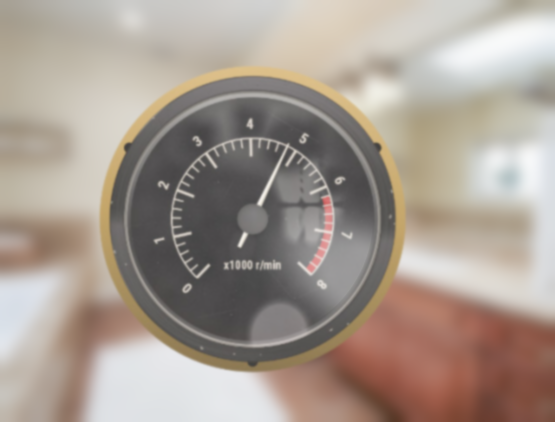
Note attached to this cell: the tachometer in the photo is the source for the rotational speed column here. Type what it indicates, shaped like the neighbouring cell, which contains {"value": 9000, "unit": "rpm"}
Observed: {"value": 4800, "unit": "rpm"}
